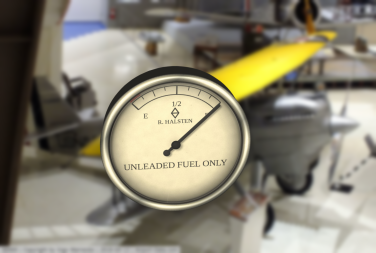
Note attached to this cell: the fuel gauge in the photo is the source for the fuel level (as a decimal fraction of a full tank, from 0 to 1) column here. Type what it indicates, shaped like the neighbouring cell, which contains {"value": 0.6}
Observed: {"value": 1}
